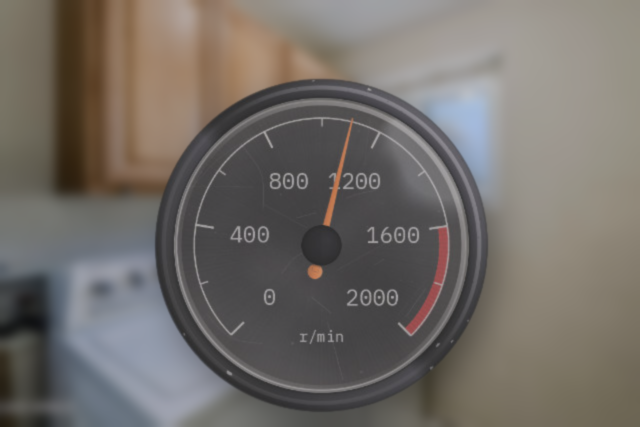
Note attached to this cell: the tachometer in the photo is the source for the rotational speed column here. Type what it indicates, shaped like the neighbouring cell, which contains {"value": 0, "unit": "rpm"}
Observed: {"value": 1100, "unit": "rpm"}
